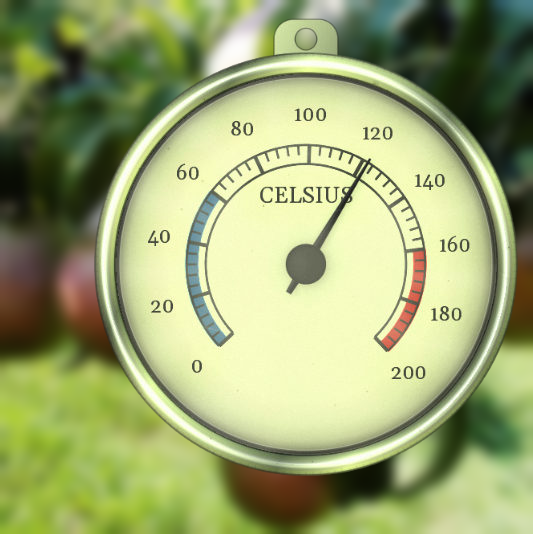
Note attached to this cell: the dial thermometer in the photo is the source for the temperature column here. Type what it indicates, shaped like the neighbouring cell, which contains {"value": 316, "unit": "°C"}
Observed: {"value": 122, "unit": "°C"}
